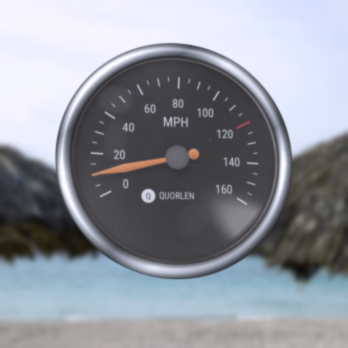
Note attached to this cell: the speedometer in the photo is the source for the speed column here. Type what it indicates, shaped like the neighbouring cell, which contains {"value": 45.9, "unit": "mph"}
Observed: {"value": 10, "unit": "mph"}
